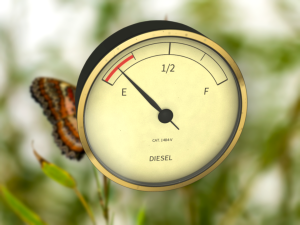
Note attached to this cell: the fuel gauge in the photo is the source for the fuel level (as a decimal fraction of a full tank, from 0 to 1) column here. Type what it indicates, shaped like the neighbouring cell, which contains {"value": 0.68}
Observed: {"value": 0.125}
